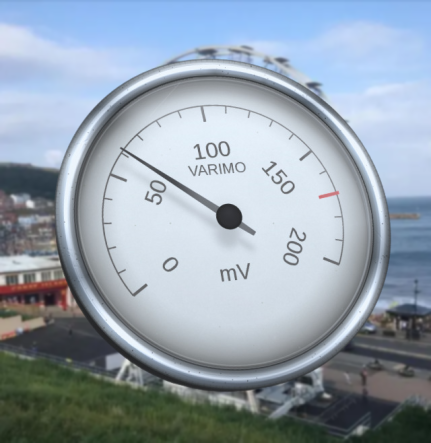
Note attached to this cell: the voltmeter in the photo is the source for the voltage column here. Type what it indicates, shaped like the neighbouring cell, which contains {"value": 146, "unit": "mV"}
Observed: {"value": 60, "unit": "mV"}
